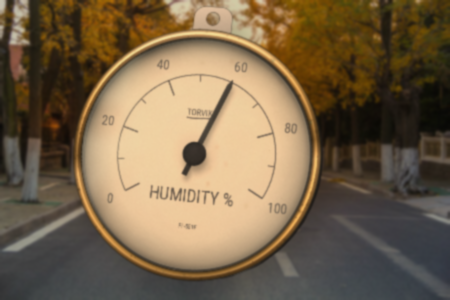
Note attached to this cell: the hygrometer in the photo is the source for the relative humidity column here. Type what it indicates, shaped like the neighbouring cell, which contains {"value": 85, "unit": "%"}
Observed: {"value": 60, "unit": "%"}
